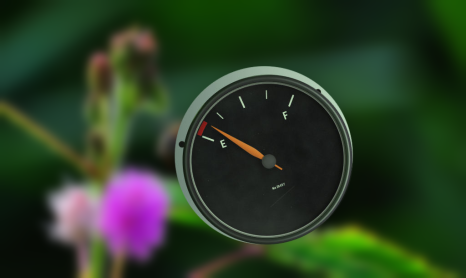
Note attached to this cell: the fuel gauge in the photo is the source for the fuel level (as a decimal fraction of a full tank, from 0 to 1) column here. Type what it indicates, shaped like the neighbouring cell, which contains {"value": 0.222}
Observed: {"value": 0.125}
